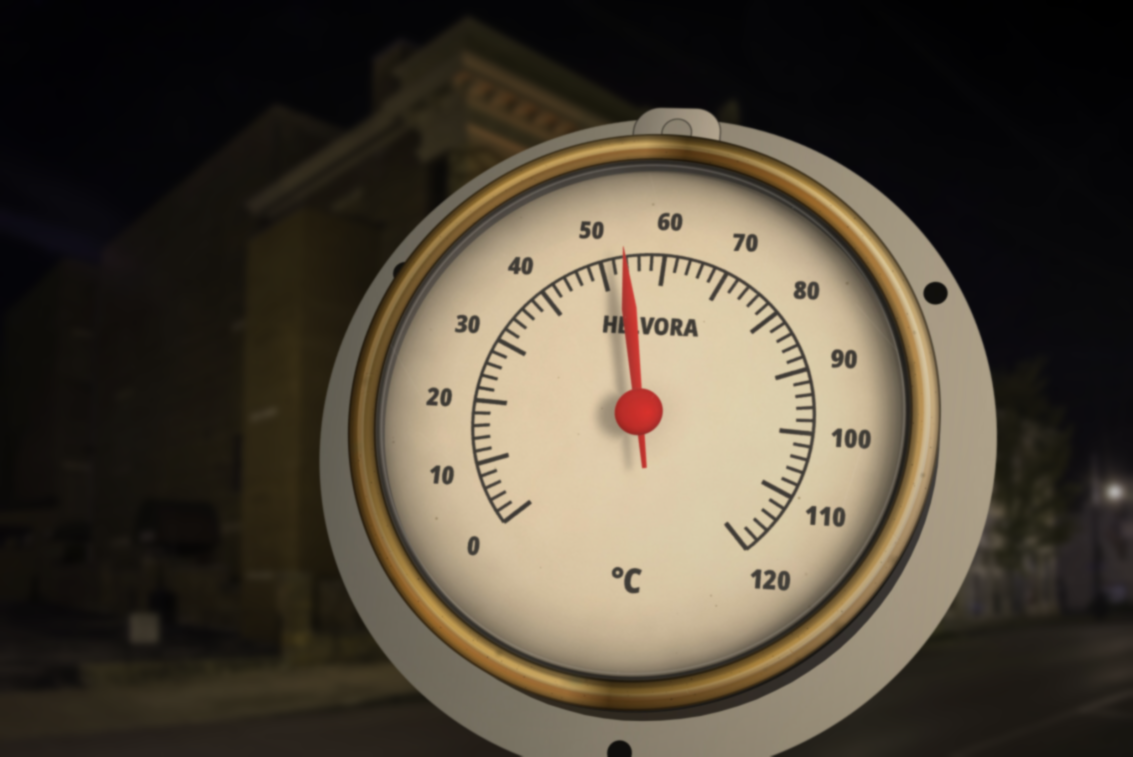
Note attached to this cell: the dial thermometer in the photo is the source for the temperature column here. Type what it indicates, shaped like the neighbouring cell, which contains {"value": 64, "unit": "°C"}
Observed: {"value": 54, "unit": "°C"}
